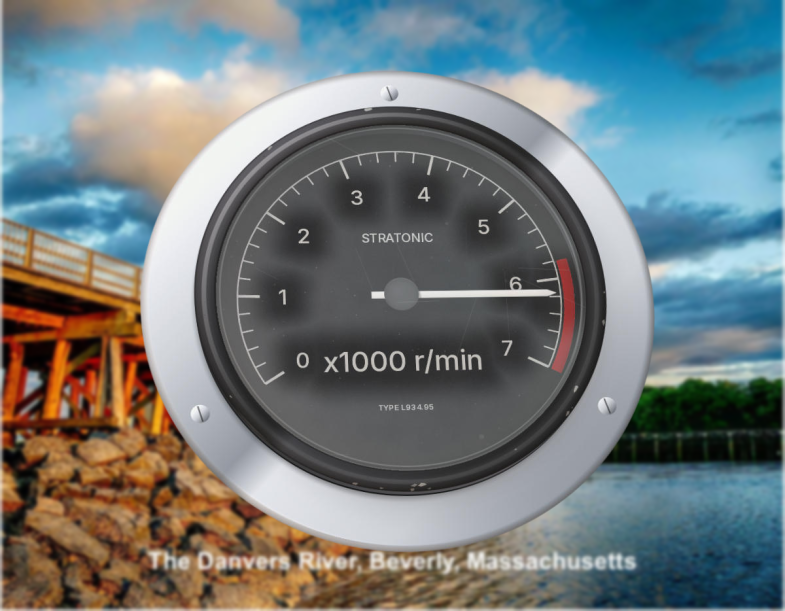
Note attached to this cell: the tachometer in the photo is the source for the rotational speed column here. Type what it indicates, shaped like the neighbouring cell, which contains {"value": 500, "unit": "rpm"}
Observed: {"value": 6200, "unit": "rpm"}
